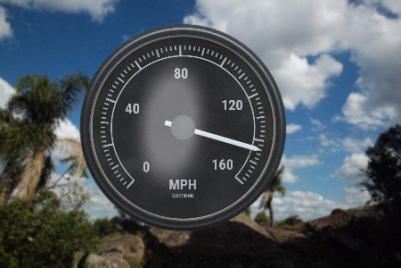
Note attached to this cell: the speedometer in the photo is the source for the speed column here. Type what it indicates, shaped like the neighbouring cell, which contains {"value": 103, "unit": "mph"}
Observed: {"value": 144, "unit": "mph"}
